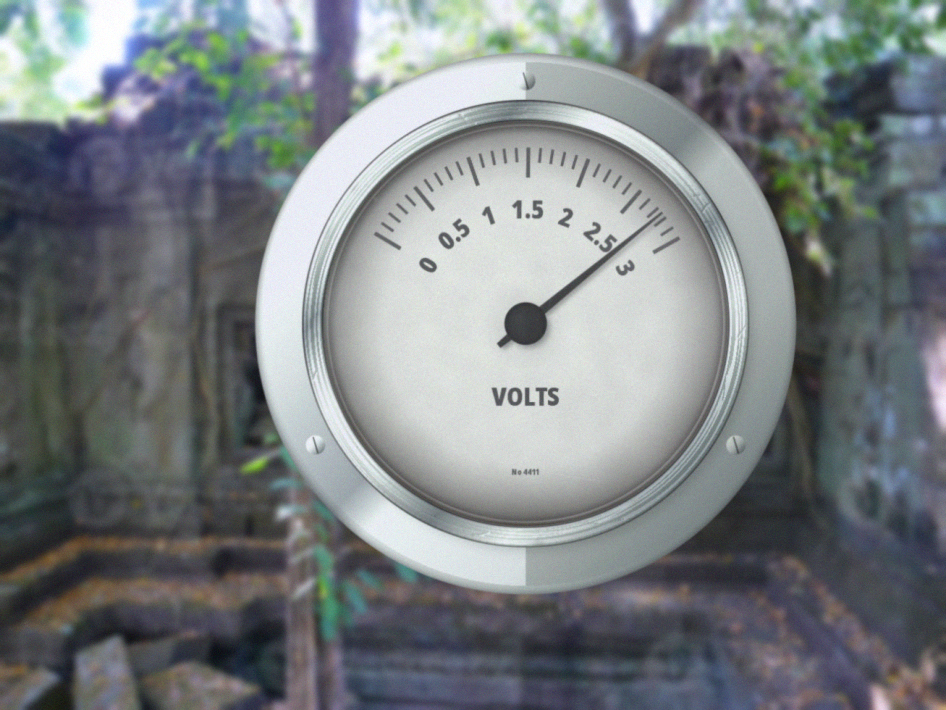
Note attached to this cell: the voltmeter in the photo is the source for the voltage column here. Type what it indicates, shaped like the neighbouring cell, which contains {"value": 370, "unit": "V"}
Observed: {"value": 2.75, "unit": "V"}
